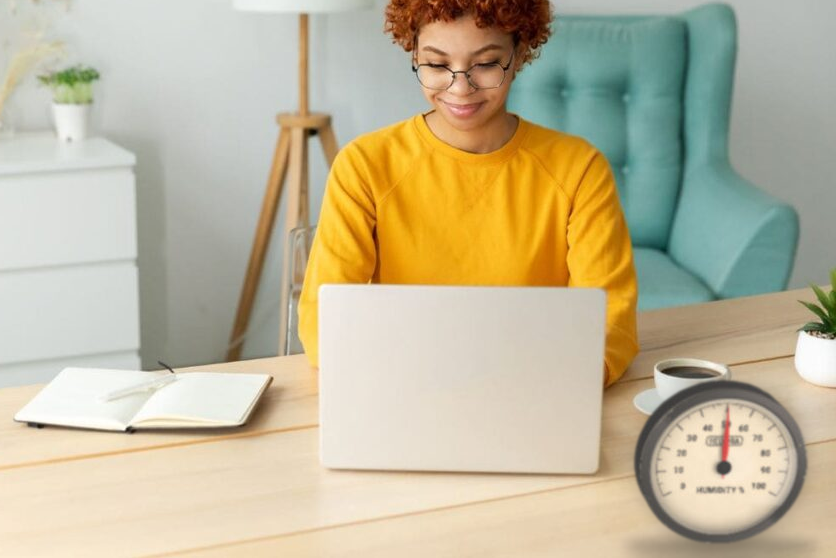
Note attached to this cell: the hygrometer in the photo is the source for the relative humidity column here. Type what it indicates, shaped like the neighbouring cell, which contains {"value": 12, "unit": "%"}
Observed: {"value": 50, "unit": "%"}
